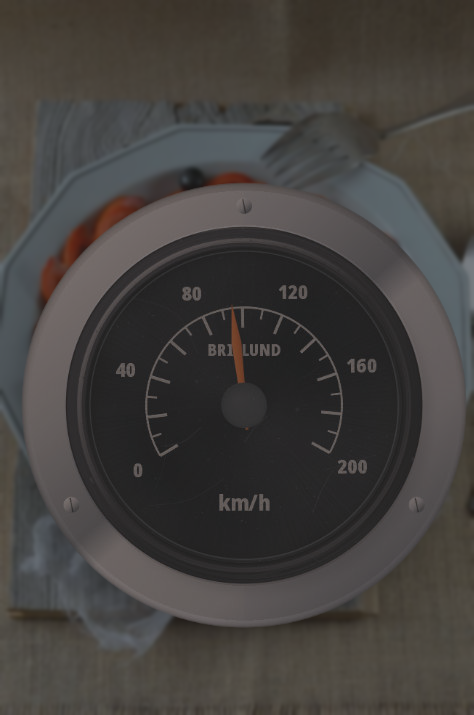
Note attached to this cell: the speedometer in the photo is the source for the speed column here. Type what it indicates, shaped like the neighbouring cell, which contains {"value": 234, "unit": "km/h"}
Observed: {"value": 95, "unit": "km/h"}
